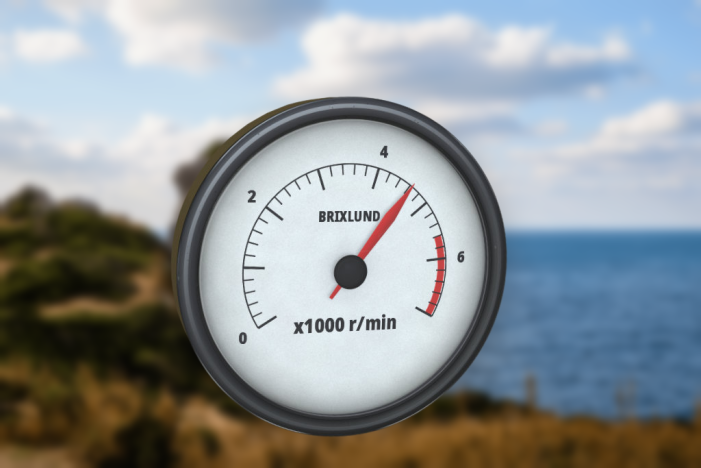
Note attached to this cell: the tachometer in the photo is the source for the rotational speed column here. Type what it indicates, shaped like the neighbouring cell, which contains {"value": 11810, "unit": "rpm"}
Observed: {"value": 4600, "unit": "rpm"}
